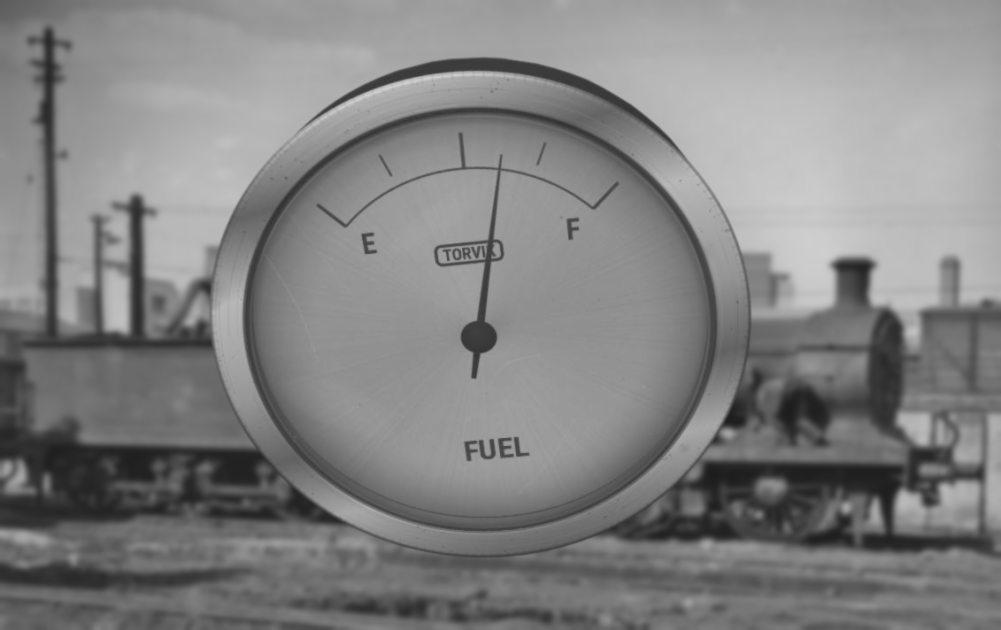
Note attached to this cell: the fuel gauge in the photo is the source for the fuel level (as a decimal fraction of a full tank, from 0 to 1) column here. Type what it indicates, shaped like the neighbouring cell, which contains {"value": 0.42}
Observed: {"value": 0.625}
